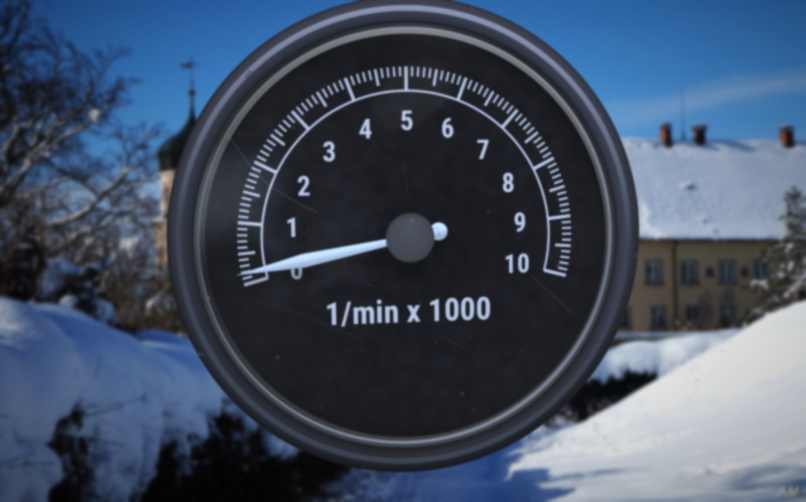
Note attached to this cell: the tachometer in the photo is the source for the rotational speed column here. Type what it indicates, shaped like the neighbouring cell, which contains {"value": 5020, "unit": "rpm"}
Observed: {"value": 200, "unit": "rpm"}
